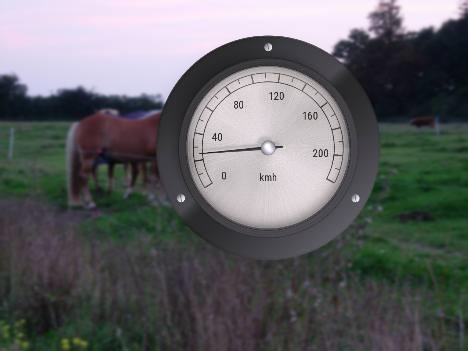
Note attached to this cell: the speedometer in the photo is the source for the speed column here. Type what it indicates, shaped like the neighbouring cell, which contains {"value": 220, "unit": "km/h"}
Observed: {"value": 25, "unit": "km/h"}
